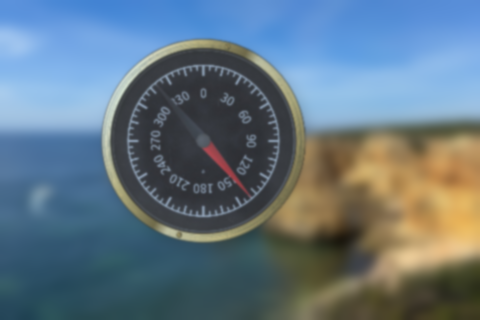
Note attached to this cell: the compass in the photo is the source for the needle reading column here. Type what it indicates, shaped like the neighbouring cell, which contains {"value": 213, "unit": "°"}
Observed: {"value": 140, "unit": "°"}
